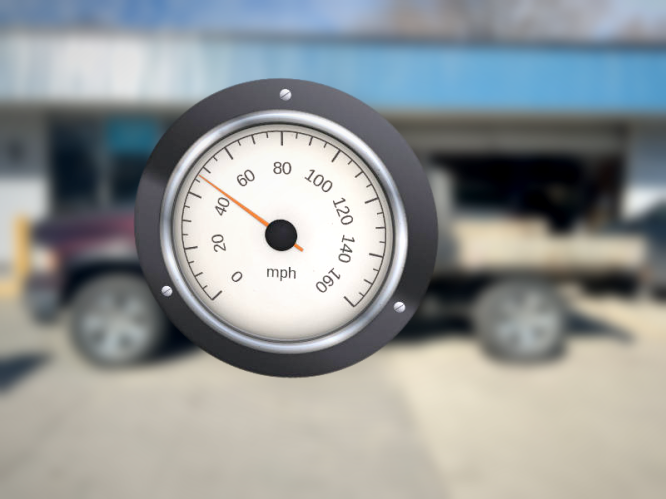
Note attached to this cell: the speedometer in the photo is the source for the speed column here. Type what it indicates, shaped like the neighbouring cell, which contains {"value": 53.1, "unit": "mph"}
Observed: {"value": 47.5, "unit": "mph"}
